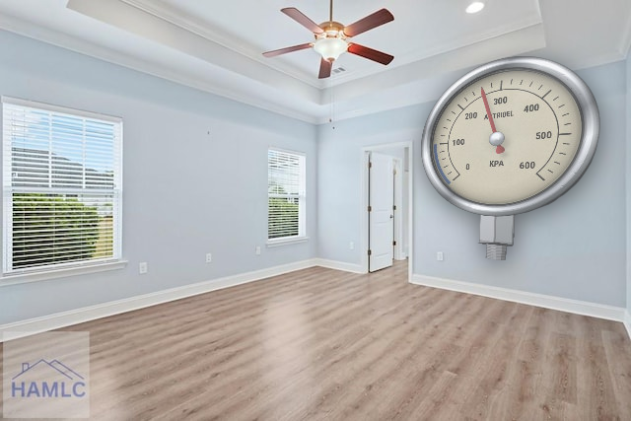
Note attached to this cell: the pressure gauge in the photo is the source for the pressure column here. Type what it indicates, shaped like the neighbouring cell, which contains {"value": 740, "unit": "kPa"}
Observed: {"value": 260, "unit": "kPa"}
